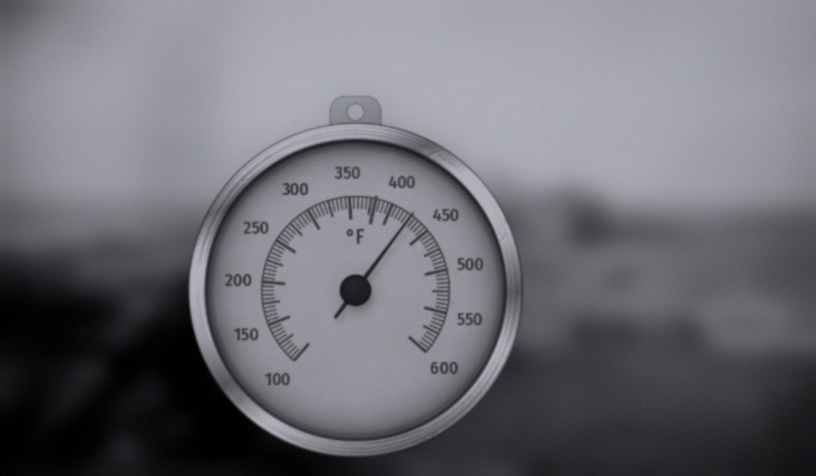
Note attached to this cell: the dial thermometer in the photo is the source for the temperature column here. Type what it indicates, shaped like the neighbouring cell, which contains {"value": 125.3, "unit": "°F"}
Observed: {"value": 425, "unit": "°F"}
